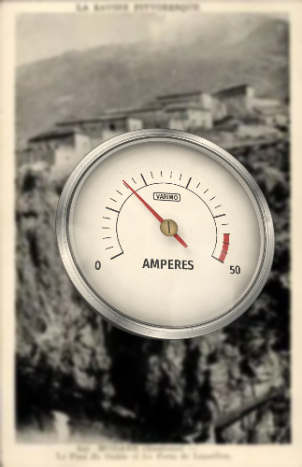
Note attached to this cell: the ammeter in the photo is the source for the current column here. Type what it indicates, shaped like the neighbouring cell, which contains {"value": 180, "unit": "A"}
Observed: {"value": 16, "unit": "A"}
